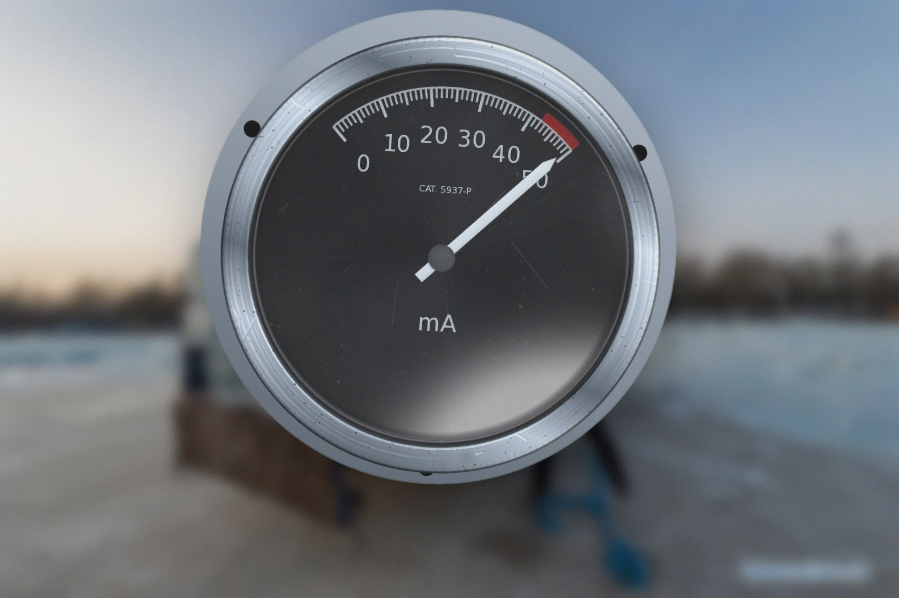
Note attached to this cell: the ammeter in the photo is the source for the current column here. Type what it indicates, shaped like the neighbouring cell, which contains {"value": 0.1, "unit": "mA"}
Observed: {"value": 49, "unit": "mA"}
